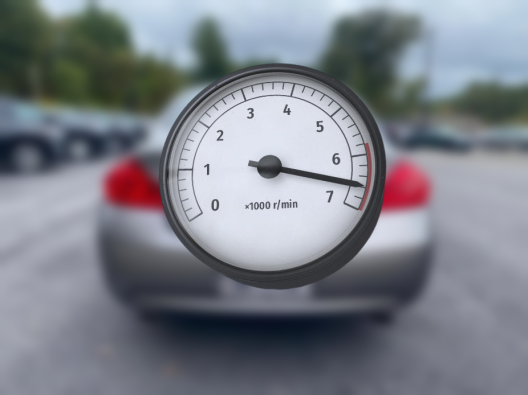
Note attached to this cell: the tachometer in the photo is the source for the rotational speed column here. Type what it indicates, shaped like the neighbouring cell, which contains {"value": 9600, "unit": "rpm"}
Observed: {"value": 6600, "unit": "rpm"}
